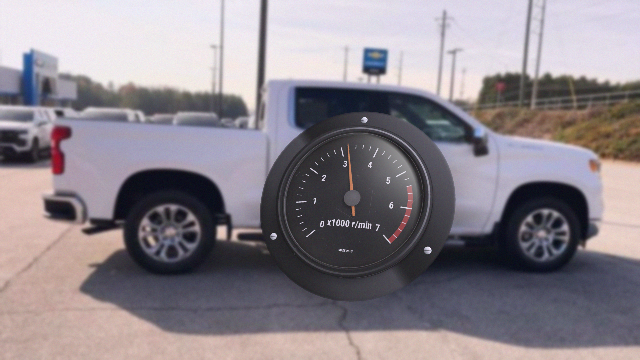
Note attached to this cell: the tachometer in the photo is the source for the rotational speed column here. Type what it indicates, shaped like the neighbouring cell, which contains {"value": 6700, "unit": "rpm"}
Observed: {"value": 3200, "unit": "rpm"}
